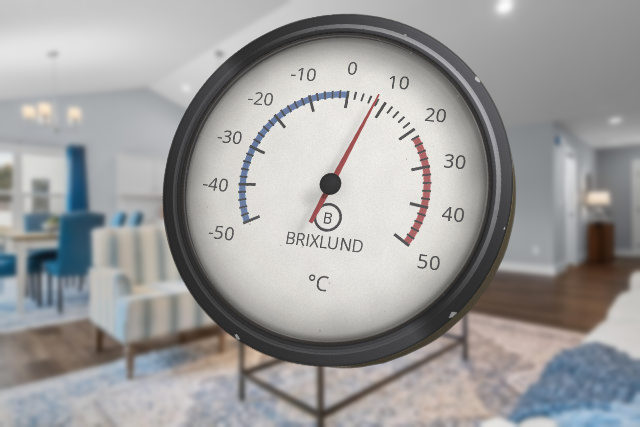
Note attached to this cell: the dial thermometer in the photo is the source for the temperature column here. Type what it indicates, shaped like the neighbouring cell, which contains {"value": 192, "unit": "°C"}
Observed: {"value": 8, "unit": "°C"}
